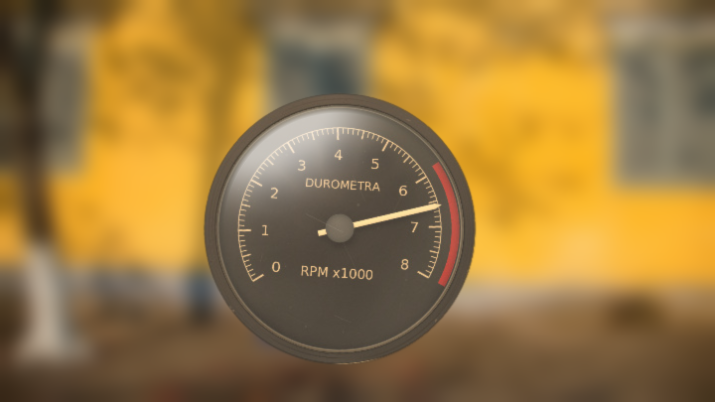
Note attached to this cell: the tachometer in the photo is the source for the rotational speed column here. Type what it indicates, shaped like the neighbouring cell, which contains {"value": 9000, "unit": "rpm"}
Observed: {"value": 6600, "unit": "rpm"}
